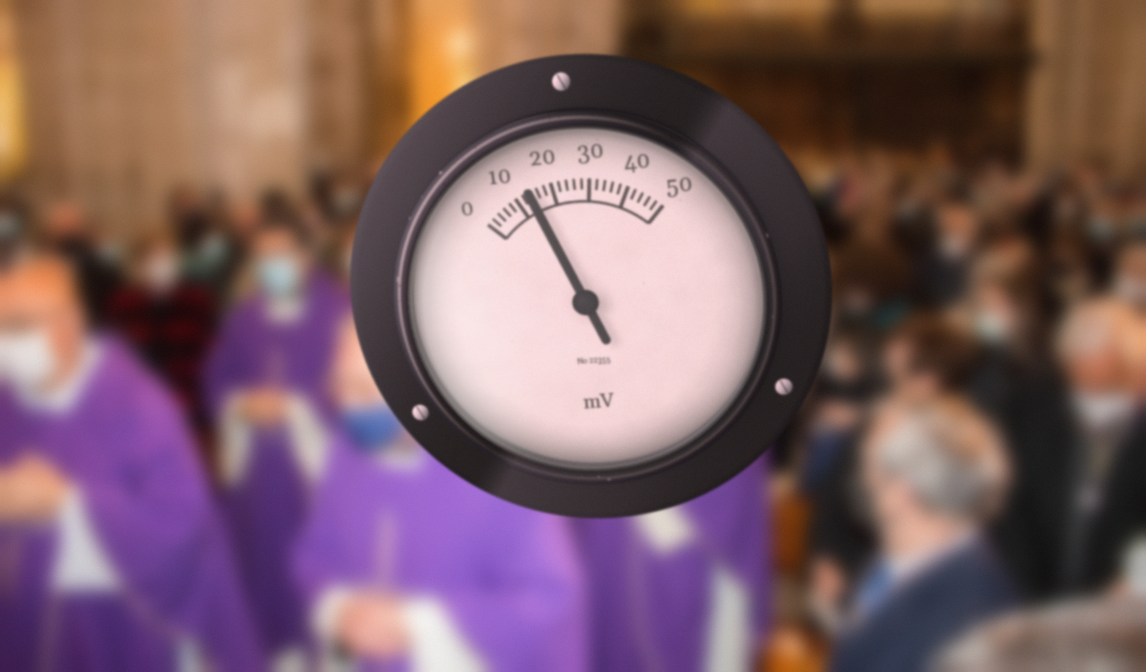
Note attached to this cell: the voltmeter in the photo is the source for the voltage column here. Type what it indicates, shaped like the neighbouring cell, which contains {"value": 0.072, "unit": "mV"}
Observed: {"value": 14, "unit": "mV"}
